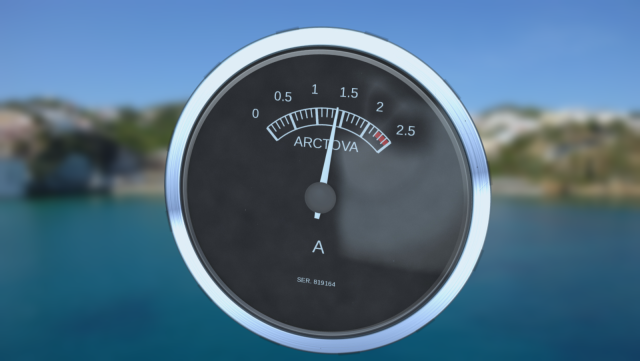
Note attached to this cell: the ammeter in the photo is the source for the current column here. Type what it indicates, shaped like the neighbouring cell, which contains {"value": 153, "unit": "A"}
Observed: {"value": 1.4, "unit": "A"}
